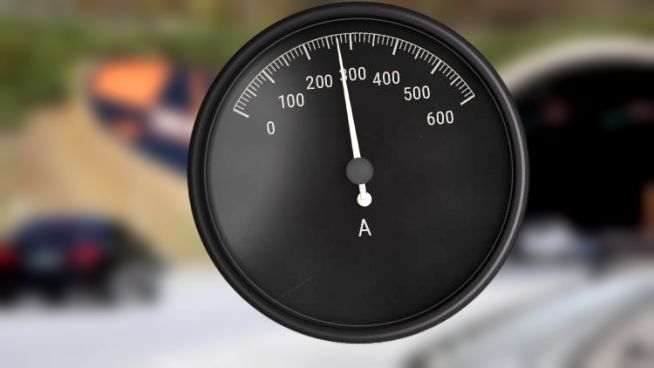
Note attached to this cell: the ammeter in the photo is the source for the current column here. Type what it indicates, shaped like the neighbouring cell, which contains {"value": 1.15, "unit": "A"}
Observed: {"value": 270, "unit": "A"}
